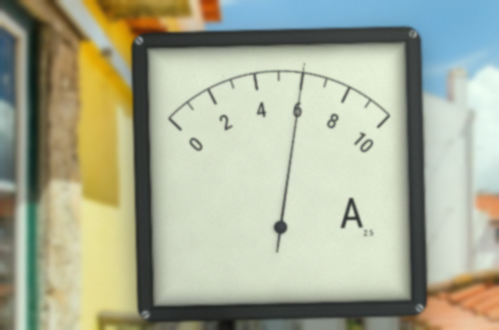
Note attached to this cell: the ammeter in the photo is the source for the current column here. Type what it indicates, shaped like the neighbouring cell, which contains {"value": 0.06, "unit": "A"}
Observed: {"value": 6, "unit": "A"}
